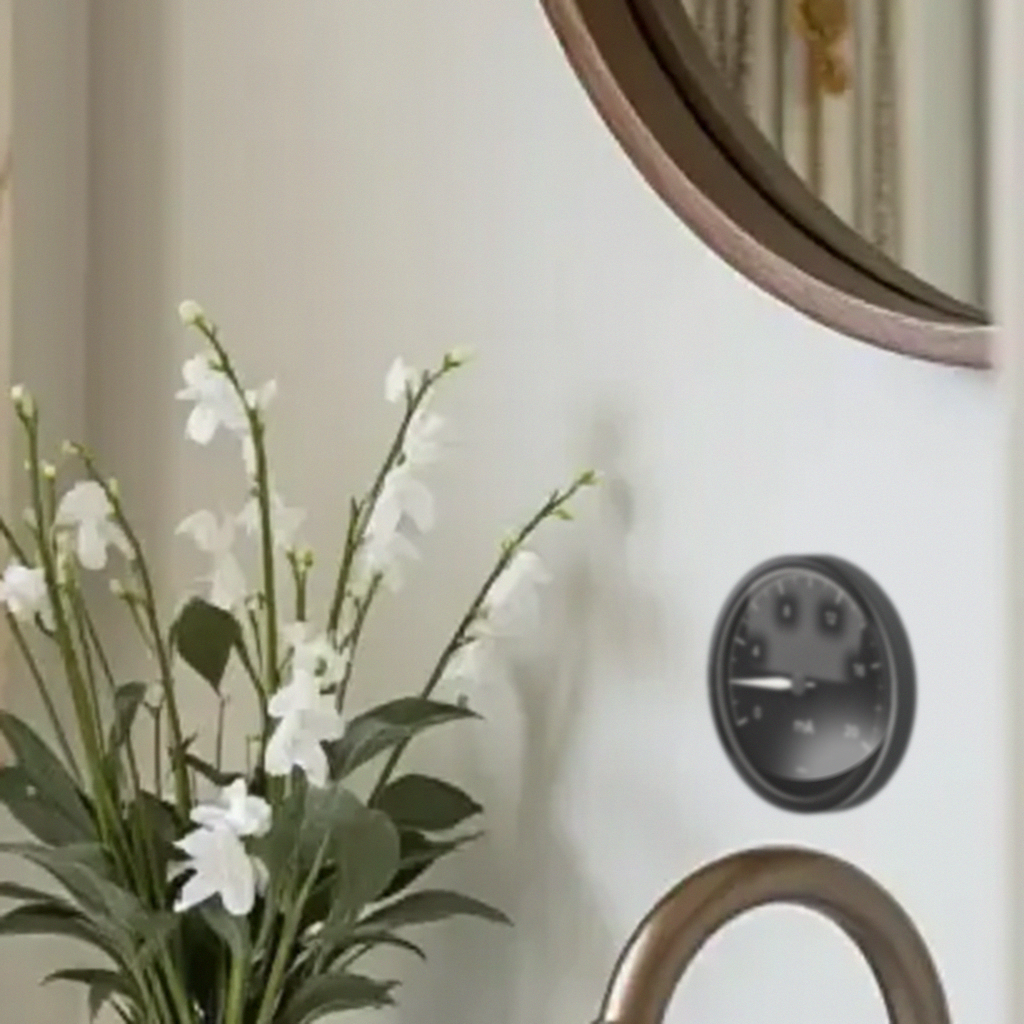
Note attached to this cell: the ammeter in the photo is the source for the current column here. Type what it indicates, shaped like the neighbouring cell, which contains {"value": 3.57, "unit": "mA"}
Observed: {"value": 2, "unit": "mA"}
